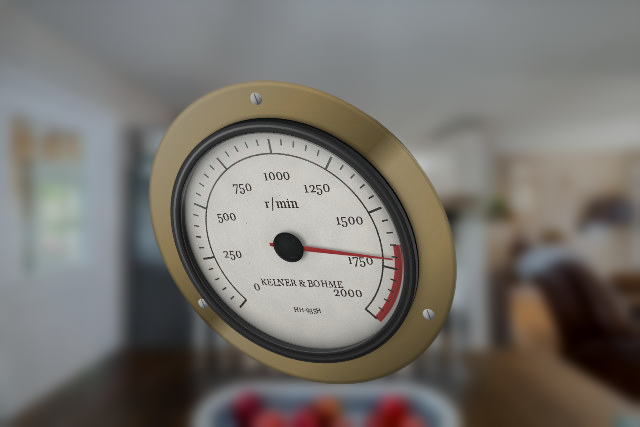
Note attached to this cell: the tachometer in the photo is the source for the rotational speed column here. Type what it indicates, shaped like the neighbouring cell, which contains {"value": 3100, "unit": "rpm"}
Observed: {"value": 1700, "unit": "rpm"}
